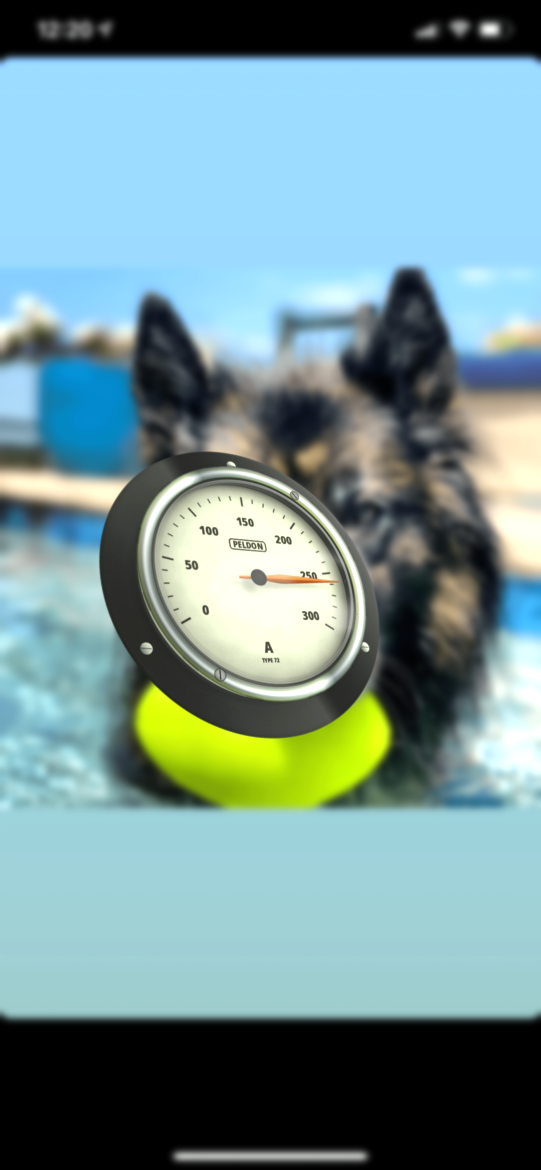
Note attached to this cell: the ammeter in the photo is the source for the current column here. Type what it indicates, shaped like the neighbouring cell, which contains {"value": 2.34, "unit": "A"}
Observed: {"value": 260, "unit": "A"}
